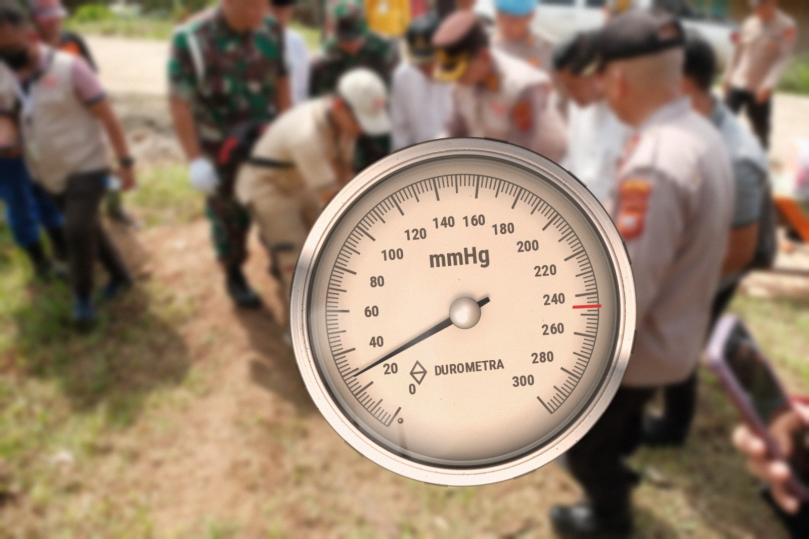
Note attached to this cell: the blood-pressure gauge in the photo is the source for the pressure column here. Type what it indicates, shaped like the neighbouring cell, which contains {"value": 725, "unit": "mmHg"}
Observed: {"value": 28, "unit": "mmHg"}
